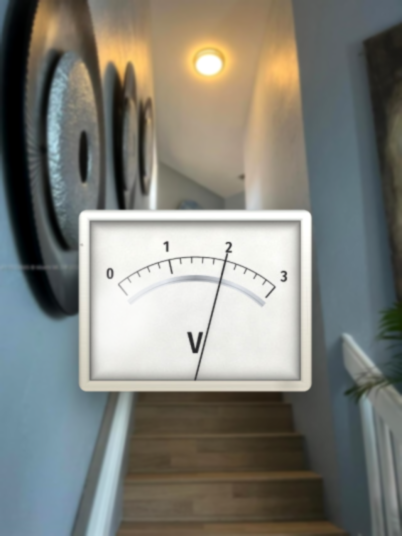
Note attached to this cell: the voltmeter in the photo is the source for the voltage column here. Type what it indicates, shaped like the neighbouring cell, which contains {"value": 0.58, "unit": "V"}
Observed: {"value": 2, "unit": "V"}
